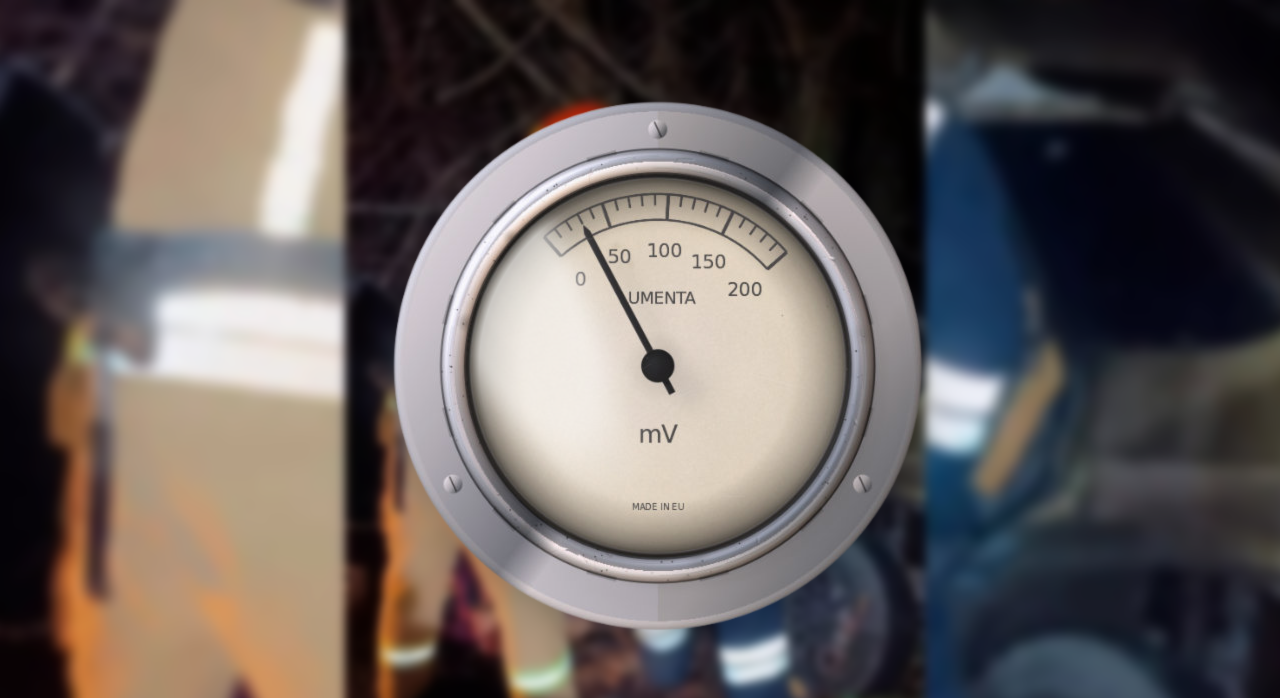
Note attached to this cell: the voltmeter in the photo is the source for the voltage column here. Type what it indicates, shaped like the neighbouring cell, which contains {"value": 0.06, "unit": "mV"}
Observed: {"value": 30, "unit": "mV"}
